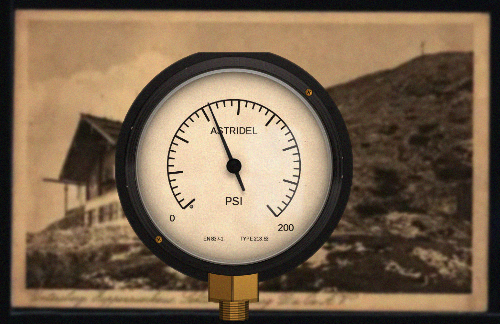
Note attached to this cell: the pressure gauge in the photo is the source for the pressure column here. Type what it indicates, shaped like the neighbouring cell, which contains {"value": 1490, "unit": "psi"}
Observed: {"value": 80, "unit": "psi"}
